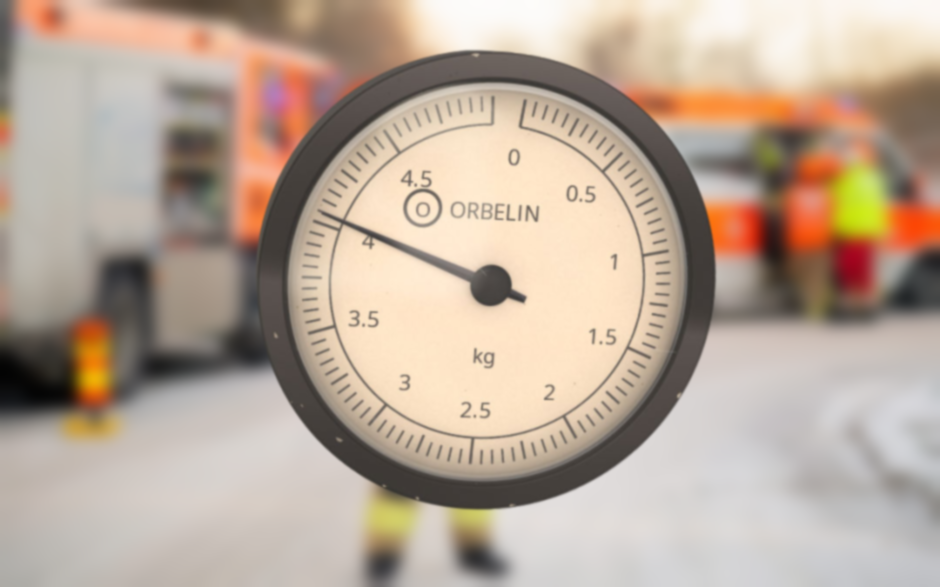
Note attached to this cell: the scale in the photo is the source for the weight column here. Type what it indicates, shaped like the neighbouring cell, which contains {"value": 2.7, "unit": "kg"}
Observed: {"value": 4.05, "unit": "kg"}
